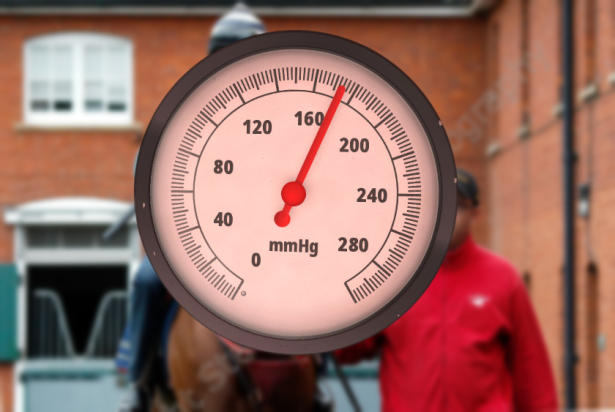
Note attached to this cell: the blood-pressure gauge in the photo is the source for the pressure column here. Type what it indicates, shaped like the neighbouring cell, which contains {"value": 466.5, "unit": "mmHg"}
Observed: {"value": 174, "unit": "mmHg"}
